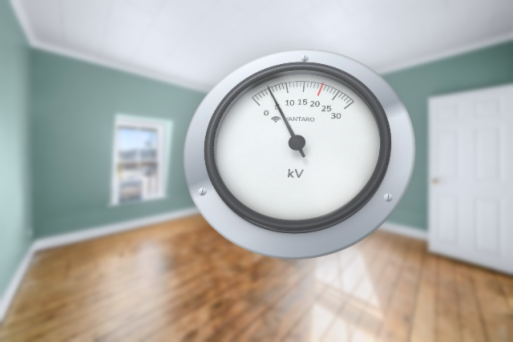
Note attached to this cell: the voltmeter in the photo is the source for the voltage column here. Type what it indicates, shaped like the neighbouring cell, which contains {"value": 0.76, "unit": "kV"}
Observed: {"value": 5, "unit": "kV"}
